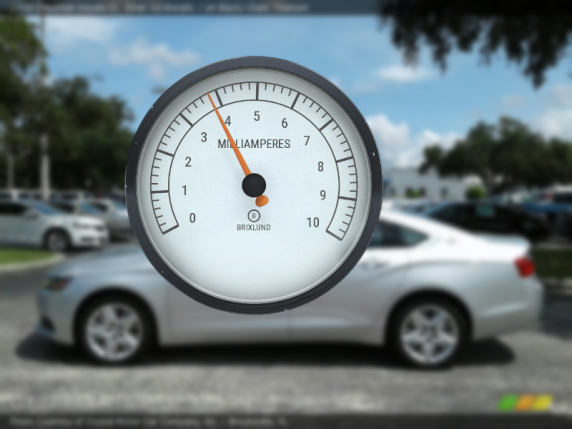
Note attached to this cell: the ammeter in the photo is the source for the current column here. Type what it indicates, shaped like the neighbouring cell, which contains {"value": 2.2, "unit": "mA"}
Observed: {"value": 3.8, "unit": "mA"}
